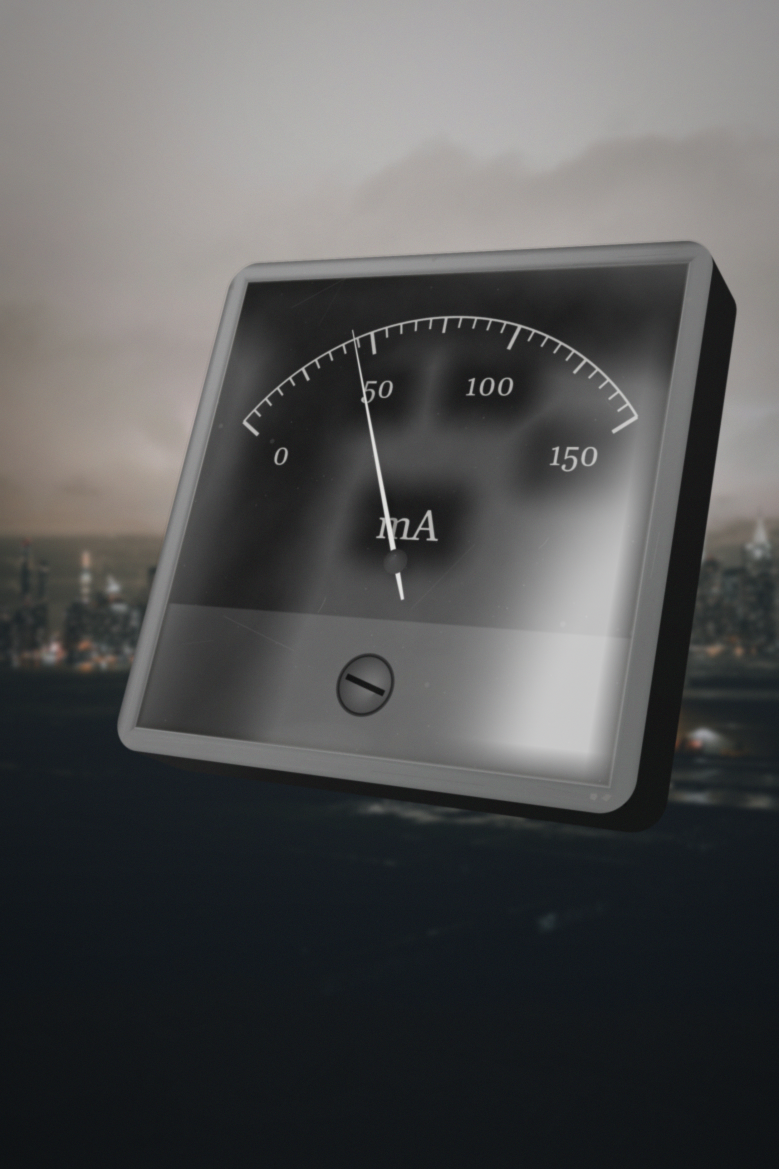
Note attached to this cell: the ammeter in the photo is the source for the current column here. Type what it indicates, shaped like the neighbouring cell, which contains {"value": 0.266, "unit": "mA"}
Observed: {"value": 45, "unit": "mA"}
